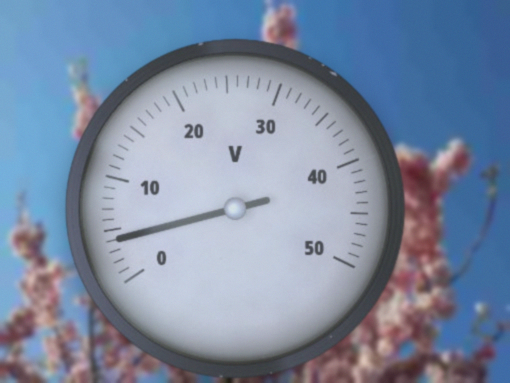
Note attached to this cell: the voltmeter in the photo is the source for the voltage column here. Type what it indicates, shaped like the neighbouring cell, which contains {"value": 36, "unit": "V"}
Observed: {"value": 4, "unit": "V"}
